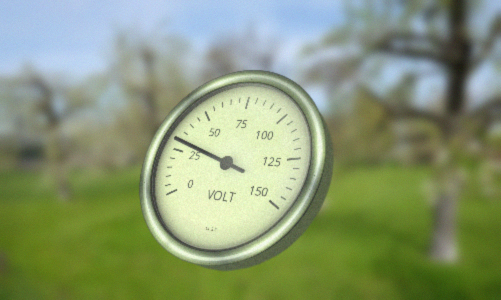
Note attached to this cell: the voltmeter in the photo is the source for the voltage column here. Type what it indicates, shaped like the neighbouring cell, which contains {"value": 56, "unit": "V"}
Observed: {"value": 30, "unit": "V"}
